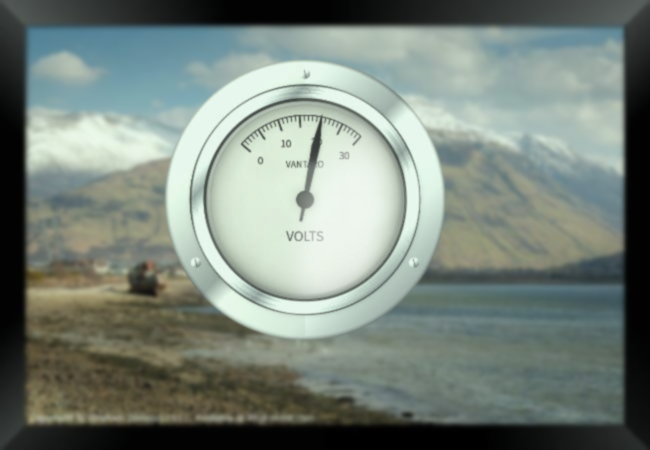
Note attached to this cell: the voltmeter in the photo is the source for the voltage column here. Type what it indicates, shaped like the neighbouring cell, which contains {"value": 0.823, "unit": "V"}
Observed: {"value": 20, "unit": "V"}
